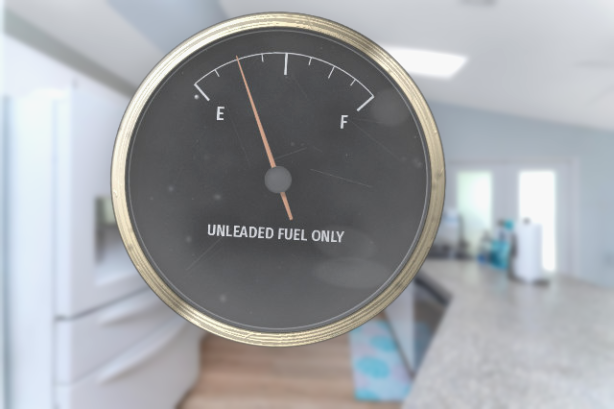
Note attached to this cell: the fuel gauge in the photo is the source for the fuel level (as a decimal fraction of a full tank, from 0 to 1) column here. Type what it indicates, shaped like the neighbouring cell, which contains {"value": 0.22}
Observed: {"value": 0.25}
